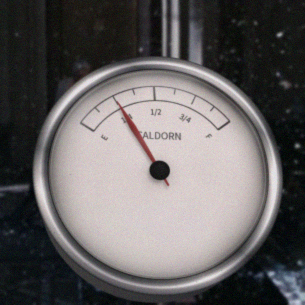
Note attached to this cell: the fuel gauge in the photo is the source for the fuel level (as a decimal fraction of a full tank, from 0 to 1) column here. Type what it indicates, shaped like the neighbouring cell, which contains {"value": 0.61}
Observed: {"value": 0.25}
